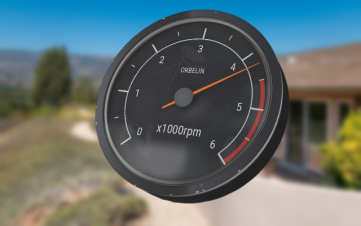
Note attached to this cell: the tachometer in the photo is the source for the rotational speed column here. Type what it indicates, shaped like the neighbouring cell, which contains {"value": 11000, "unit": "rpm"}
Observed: {"value": 4250, "unit": "rpm"}
